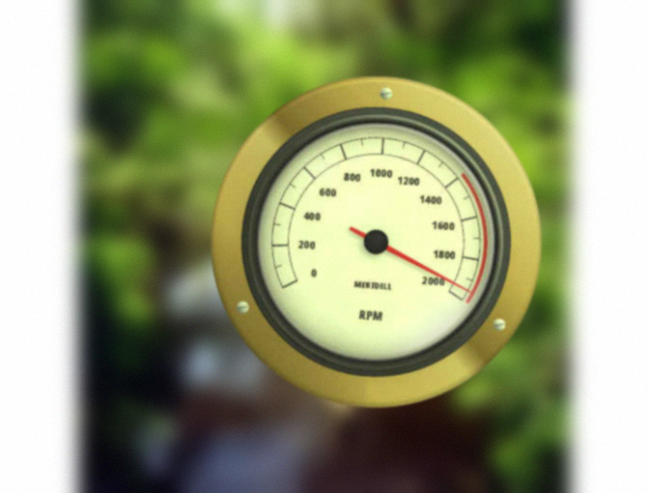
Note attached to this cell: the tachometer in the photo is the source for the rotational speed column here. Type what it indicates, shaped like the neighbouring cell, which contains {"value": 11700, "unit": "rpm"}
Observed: {"value": 1950, "unit": "rpm"}
